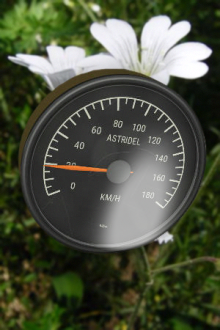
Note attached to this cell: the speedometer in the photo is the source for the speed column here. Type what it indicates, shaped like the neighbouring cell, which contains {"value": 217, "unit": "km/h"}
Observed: {"value": 20, "unit": "km/h"}
